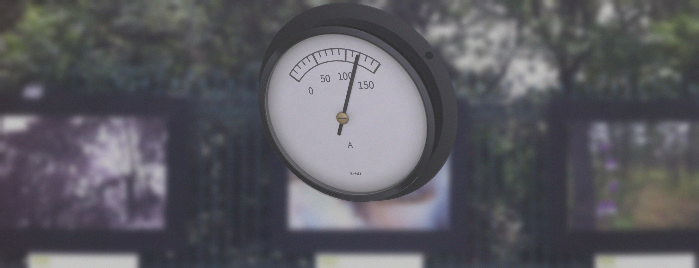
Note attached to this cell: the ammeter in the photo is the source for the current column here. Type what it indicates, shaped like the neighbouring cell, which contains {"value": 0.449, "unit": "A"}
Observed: {"value": 120, "unit": "A"}
